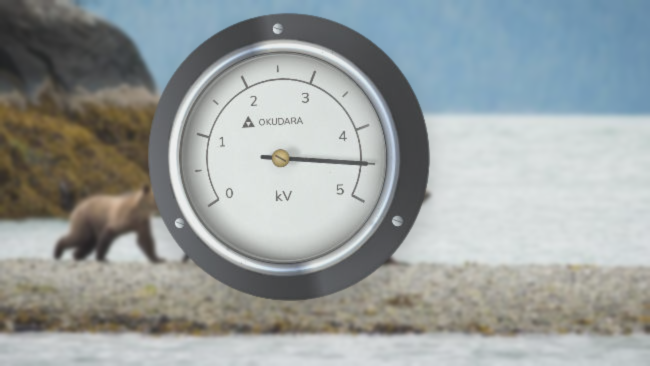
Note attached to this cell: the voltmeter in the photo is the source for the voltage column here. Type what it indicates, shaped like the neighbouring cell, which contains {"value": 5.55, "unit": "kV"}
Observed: {"value": 4.5, "unit": "kV"}
